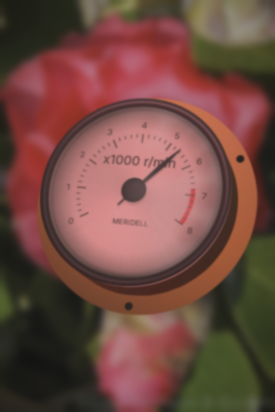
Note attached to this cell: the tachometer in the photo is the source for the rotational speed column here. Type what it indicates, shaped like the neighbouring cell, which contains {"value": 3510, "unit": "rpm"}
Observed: {"value": 5400, "unit": "rpm"}
